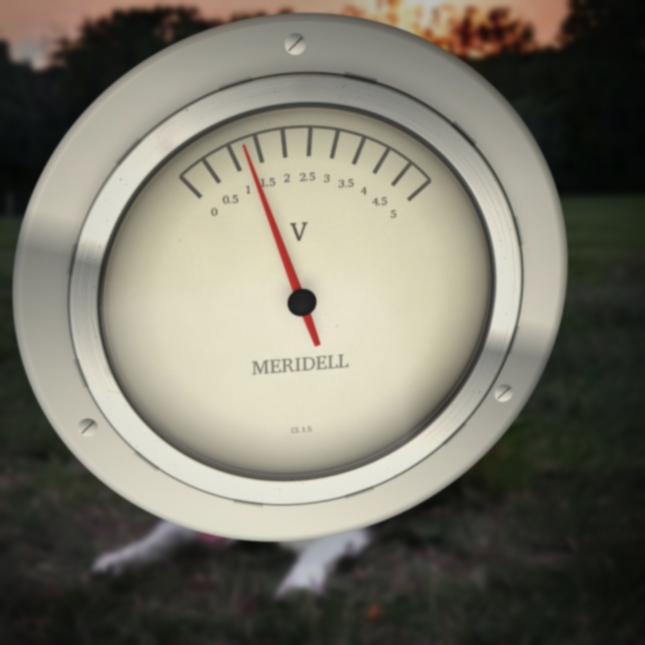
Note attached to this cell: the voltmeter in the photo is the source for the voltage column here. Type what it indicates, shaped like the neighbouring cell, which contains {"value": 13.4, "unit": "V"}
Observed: {"value": 1.25, "unit": "V"}
